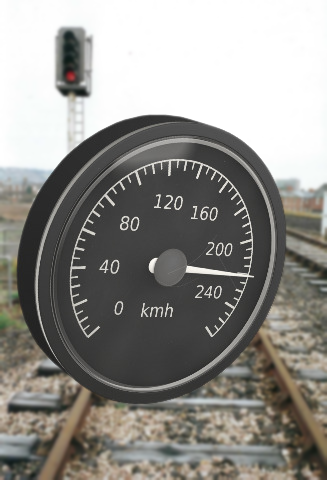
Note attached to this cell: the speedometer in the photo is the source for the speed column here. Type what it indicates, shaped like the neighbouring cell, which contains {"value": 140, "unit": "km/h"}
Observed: {"value": 220, "unit": "km/h"}
